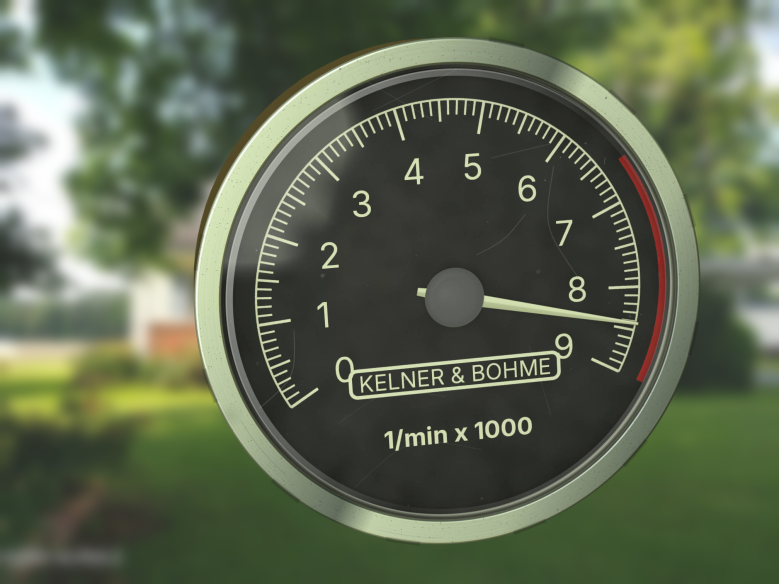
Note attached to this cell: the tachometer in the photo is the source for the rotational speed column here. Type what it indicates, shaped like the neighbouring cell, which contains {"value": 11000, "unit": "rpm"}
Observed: {"value": 8400, "unit": "rpm"}
